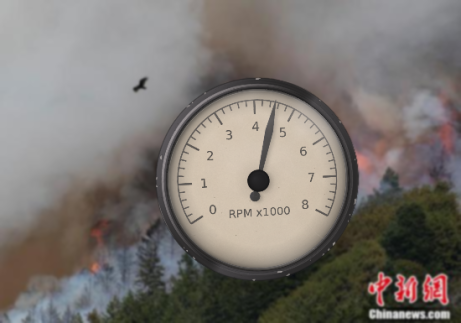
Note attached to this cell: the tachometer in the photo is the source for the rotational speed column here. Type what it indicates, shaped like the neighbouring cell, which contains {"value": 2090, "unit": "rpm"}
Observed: {"value": 4500, "unit": "rpm"}
